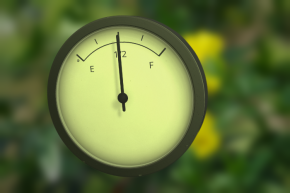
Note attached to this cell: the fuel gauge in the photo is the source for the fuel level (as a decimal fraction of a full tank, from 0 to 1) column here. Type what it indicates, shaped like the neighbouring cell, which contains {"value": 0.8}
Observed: {"value": 0.5}
